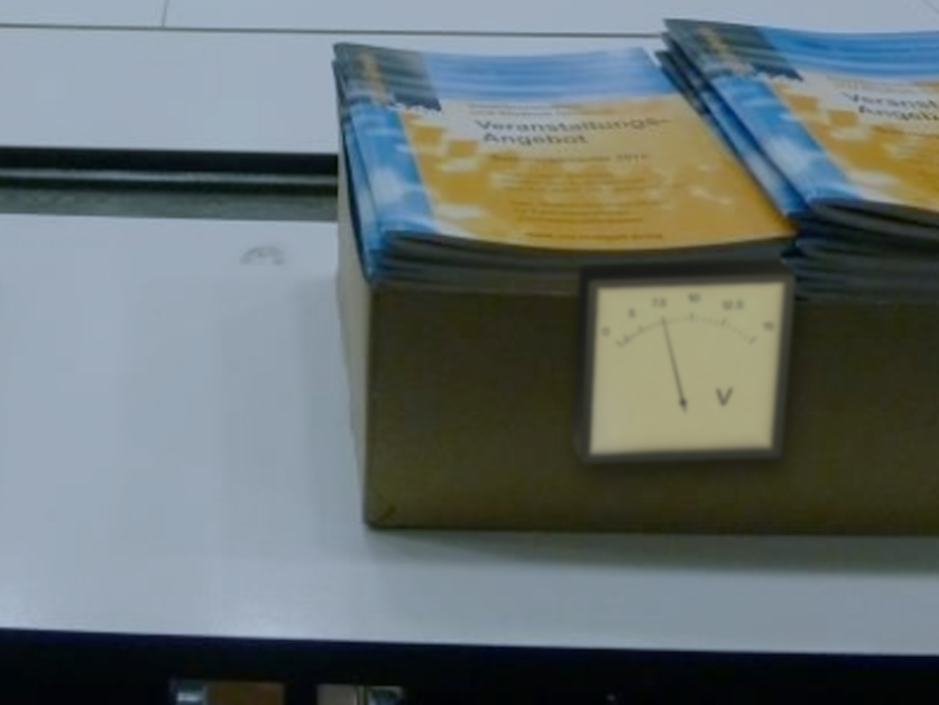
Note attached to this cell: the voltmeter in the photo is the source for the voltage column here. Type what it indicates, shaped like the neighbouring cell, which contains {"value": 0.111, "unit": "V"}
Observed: {"value": 7.5, "unit": "V"}
